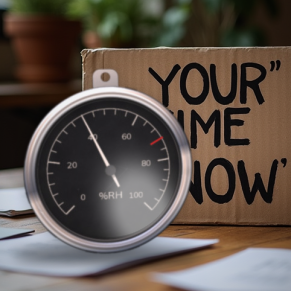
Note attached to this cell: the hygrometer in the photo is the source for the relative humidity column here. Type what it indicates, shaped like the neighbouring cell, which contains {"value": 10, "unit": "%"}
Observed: {"value": 40, "unit": "%"}
